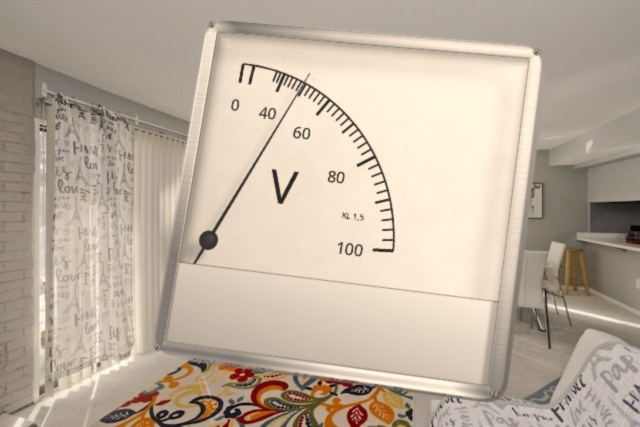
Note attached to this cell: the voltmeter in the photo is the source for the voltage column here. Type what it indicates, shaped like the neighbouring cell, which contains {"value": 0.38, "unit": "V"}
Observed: {"value": 50, "unit": "V"}
